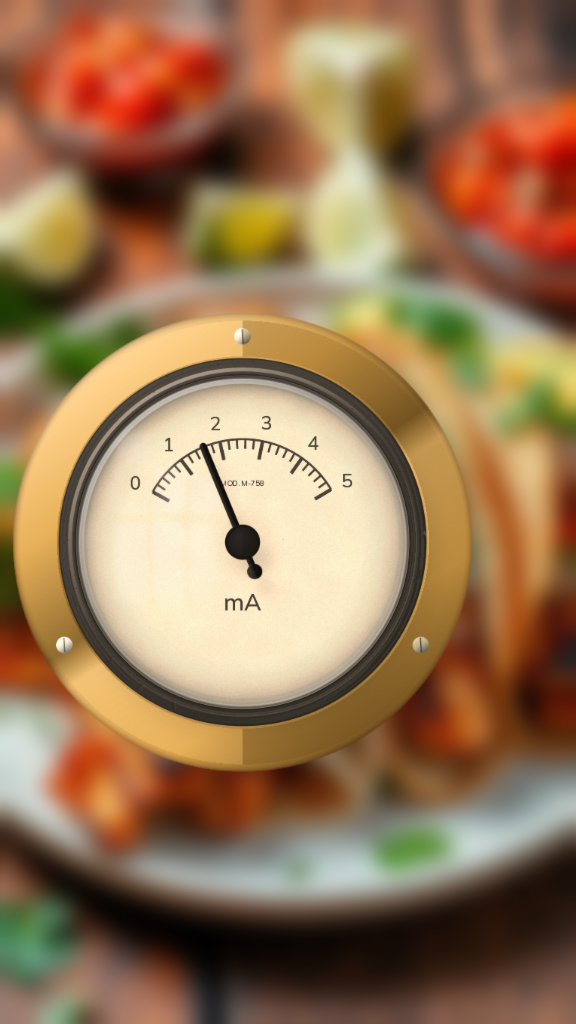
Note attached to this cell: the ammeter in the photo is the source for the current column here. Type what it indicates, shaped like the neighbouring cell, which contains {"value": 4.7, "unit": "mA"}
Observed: {"value": 1.6, "unit": "mA"}
